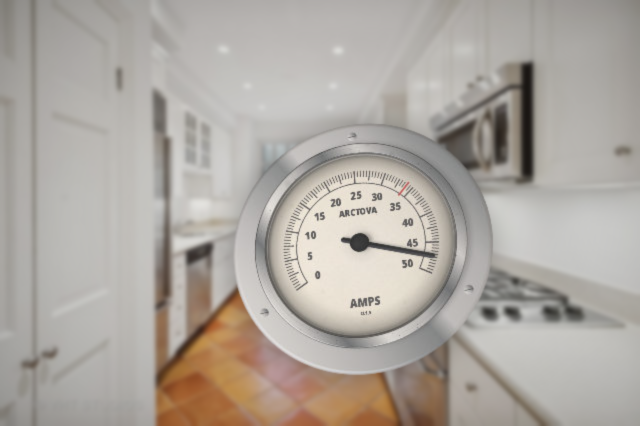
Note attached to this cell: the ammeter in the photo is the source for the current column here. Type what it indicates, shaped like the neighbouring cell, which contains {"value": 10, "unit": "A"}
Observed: {"value": 47.5, "unit": "A"}
